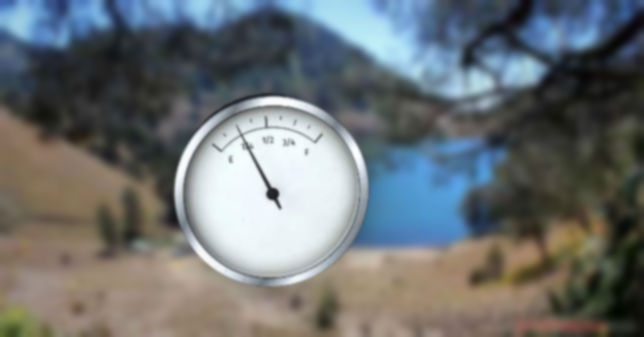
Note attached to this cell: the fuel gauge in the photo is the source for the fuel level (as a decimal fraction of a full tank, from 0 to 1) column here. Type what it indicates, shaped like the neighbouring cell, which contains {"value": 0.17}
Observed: {"value": 0.25}
